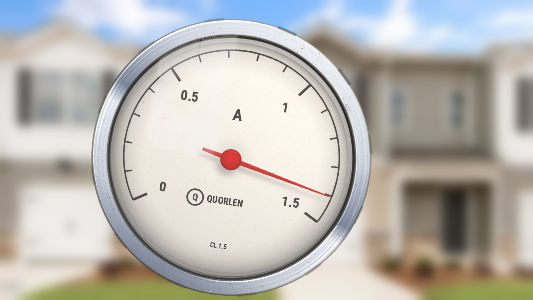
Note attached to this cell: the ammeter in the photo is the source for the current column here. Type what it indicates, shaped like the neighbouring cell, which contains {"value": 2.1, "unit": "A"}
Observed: {"value": 1.4, "unit": "A"}
